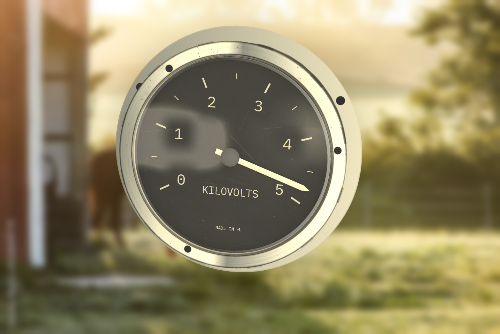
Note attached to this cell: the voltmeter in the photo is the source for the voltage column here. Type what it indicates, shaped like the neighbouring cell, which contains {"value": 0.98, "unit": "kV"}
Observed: {"value": 4.75, "unit": "kV"}
